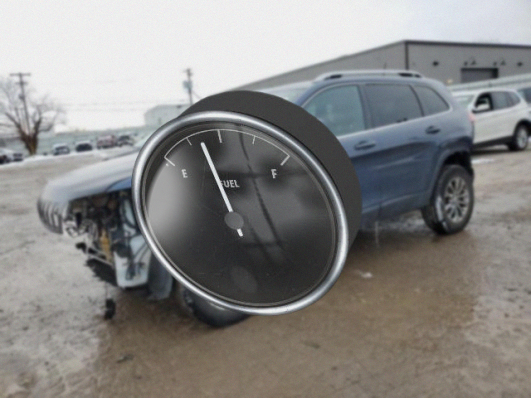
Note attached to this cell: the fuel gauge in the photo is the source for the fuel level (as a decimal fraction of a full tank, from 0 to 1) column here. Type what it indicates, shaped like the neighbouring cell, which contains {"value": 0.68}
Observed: {"value": 0.375}
